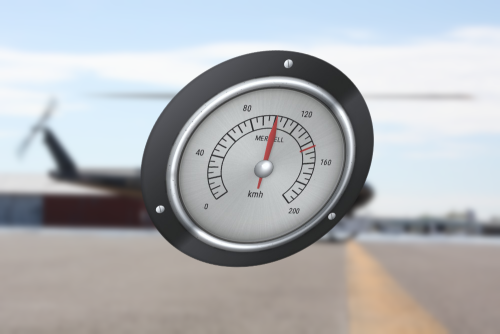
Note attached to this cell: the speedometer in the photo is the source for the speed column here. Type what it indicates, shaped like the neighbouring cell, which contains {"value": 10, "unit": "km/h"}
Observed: {"value": 100, "unit": "km/h"}
